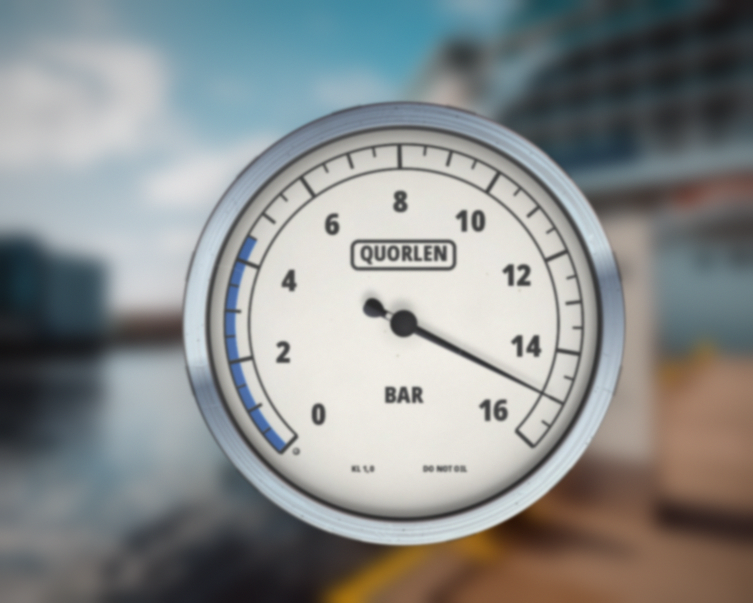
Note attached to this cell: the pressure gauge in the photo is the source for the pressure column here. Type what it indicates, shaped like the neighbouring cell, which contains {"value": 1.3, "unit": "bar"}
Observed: {"value": 15, "unit": "bar"}
